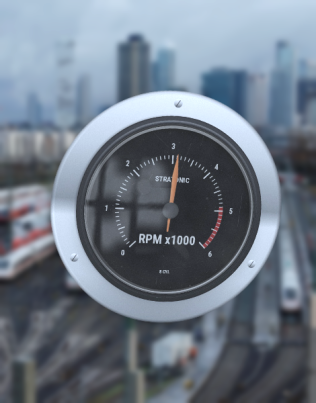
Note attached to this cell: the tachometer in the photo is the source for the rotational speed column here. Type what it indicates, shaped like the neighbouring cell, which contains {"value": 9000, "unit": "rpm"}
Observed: {"value": 3100, "unit": "rpm"}
